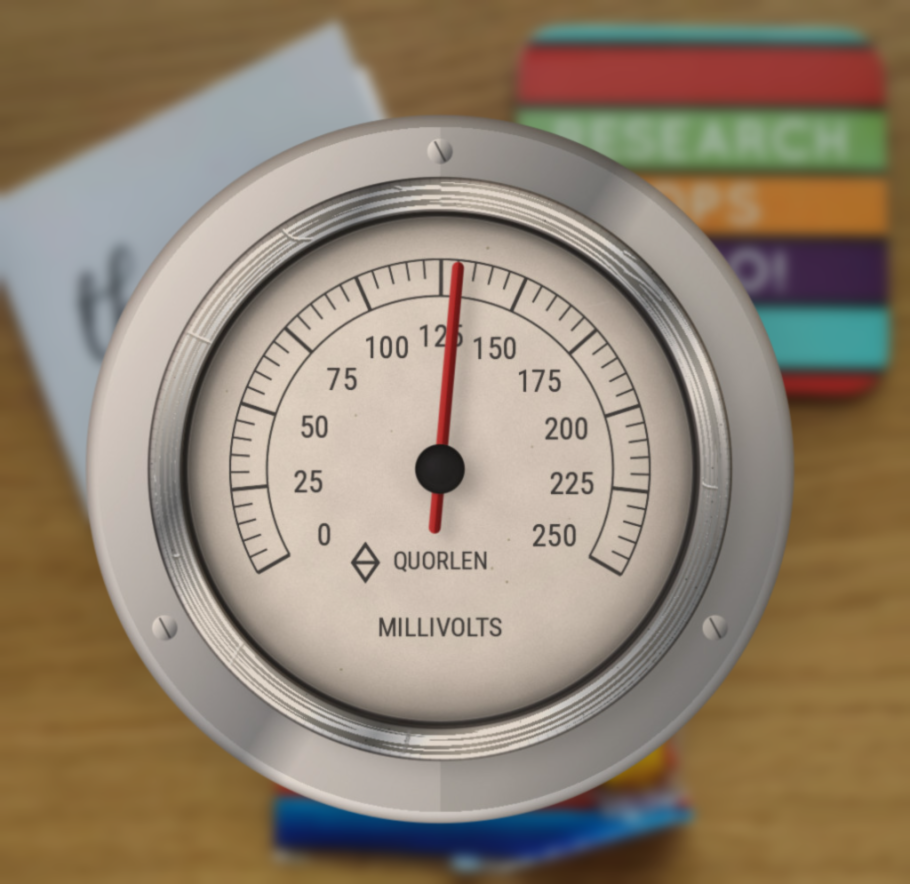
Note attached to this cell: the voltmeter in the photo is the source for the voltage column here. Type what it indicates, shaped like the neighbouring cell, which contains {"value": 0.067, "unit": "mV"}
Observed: {"value": 130, "unit": "mV"}
